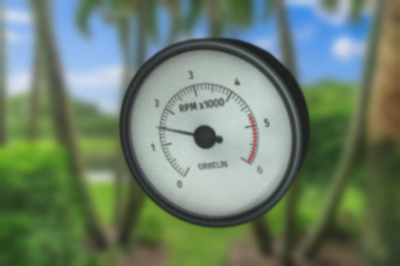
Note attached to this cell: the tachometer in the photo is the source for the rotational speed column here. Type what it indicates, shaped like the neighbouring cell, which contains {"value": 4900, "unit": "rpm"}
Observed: {"value": 1500, "unit": "rpm"}
